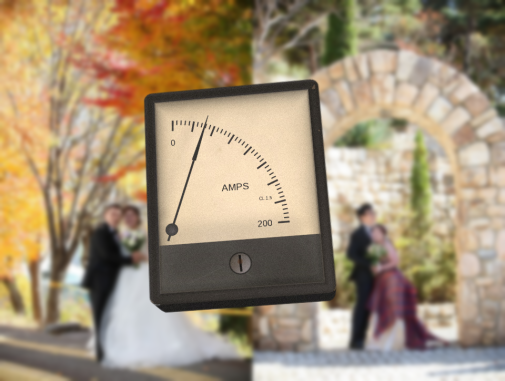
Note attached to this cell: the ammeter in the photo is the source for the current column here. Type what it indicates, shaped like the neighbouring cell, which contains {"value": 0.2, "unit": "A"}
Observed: {"value": 40, "unit": "A"}
